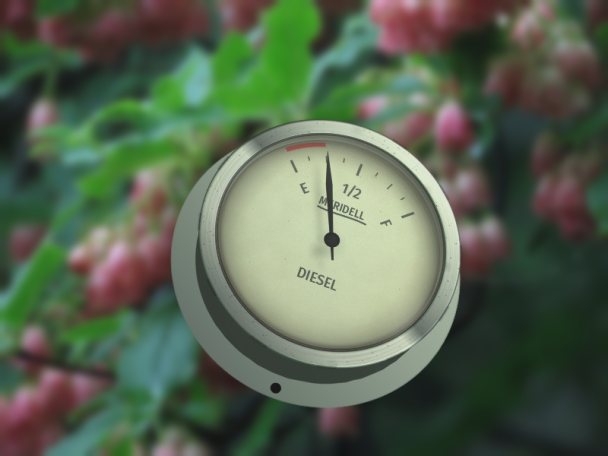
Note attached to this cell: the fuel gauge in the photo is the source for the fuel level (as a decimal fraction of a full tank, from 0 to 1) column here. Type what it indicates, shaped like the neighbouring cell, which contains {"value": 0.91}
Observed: {"value": 0.25}
